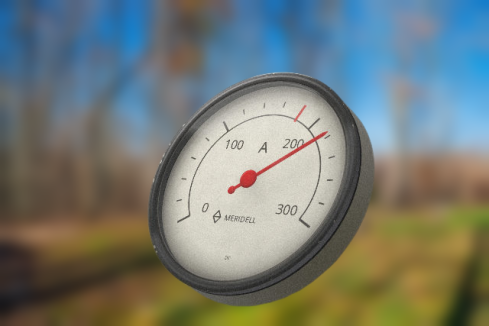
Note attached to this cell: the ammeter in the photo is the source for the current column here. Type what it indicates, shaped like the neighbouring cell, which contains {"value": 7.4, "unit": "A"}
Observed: {"value": 220, "unit": "A"}
